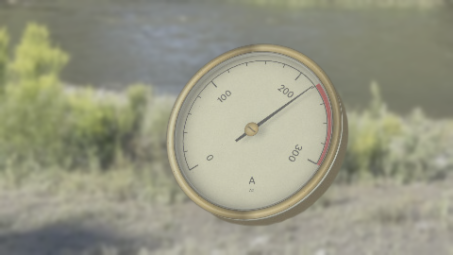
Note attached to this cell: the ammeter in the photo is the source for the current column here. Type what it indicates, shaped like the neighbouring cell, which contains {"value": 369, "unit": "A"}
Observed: {"value": 220, "unit": "A"}
